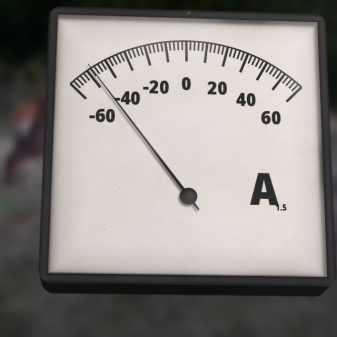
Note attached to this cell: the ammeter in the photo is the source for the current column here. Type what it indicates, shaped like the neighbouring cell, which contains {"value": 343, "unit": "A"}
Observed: {"value": -48, "unit": "A"}
